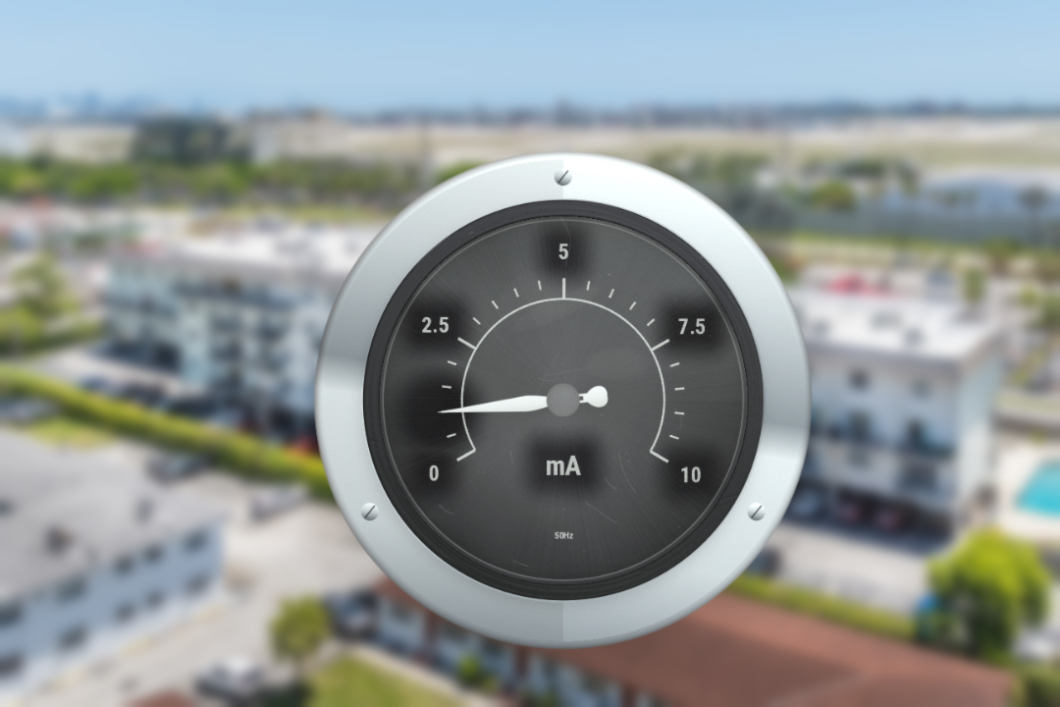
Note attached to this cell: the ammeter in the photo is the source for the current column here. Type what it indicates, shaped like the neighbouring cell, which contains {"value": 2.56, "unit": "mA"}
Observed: {"value": 1, "unit": "mA"}
